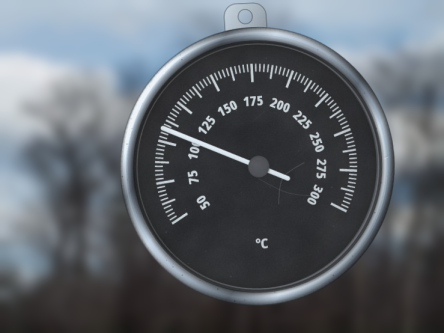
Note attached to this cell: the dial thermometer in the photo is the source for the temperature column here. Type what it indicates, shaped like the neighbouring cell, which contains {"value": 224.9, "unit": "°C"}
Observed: {"value": 107.5, "unit": "°C"}
